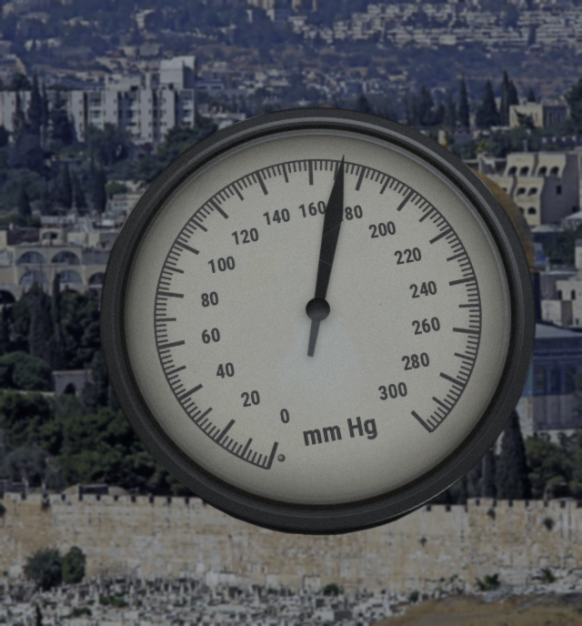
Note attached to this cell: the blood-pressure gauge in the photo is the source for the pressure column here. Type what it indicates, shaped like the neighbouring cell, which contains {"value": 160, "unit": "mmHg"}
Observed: {"value": 172, "unit": "mmHg"}
